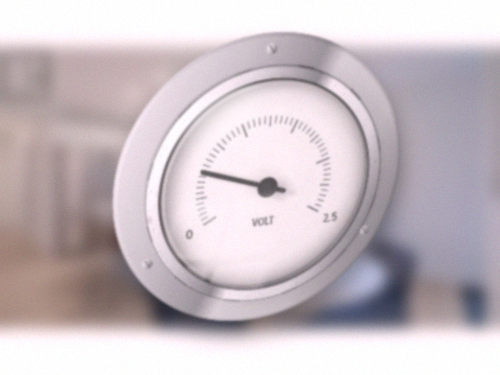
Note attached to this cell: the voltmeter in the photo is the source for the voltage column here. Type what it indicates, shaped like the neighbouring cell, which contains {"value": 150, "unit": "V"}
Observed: {"value": 0.5, "unit": "V"}
